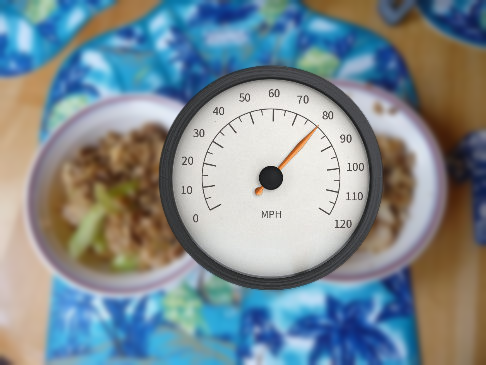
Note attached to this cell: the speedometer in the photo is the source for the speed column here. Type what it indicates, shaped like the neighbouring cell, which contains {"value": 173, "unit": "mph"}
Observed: {"value": 80, "unit": "mph"}
